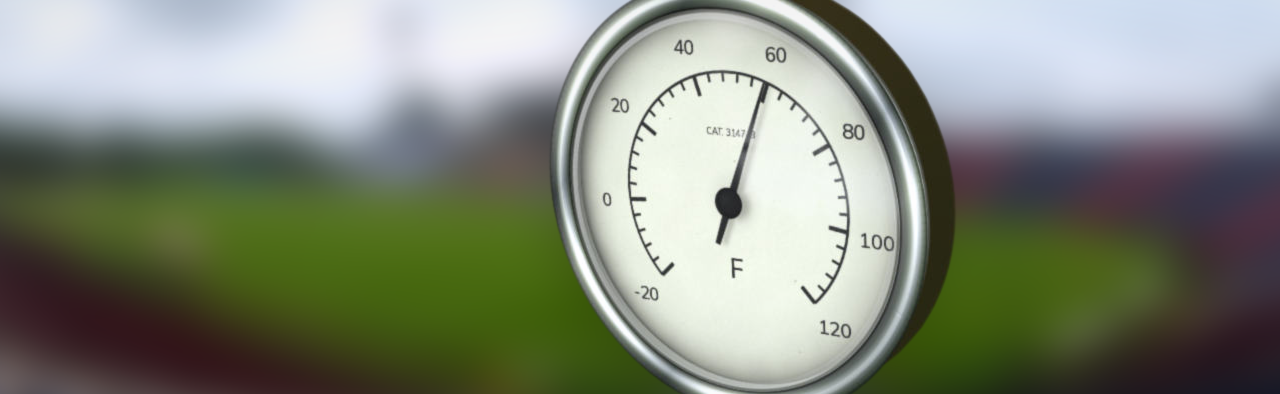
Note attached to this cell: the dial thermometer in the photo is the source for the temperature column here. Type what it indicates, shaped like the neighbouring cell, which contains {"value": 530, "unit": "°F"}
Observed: {"value": 60, "unit": "°F"}
